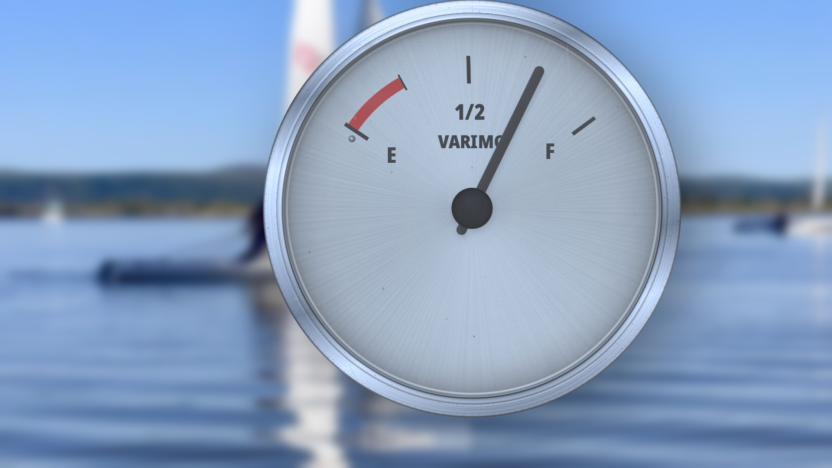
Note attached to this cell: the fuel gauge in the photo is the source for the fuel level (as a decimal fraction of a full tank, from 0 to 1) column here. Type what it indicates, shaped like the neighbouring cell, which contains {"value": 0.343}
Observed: {"value": 0.75}
